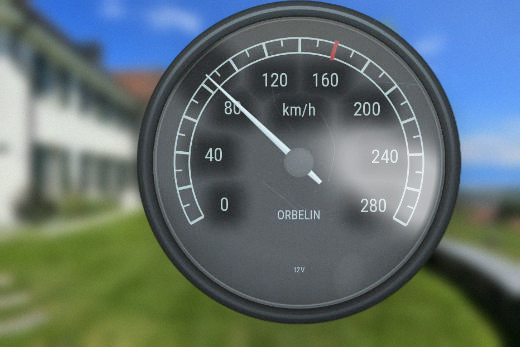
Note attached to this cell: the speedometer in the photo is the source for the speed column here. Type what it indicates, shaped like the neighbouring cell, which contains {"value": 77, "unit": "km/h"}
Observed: {"value": 85, "unit": "km/h"}
